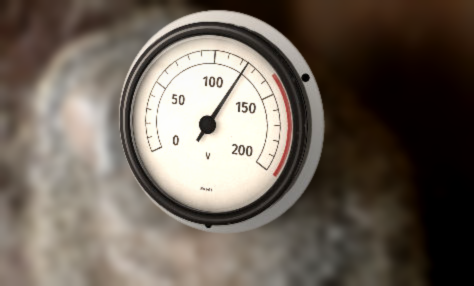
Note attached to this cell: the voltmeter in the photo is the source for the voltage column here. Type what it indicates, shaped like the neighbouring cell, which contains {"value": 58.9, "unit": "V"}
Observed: {"value": 125, "unit": "V"}
